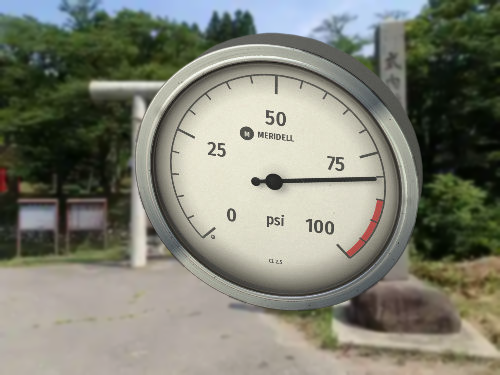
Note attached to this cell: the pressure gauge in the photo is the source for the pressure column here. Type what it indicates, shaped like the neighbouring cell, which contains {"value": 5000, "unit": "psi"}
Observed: {"value": 80, "unit": "psi"}
